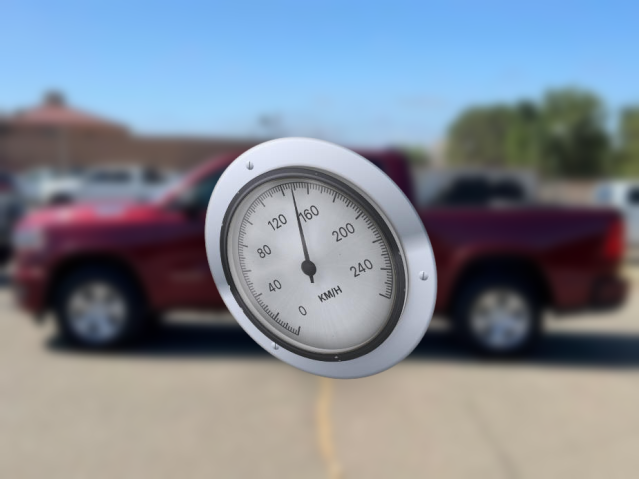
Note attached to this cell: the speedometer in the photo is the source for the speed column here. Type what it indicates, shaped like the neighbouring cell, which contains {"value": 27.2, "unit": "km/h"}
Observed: {"value": 150, "unit": "km/h"}
